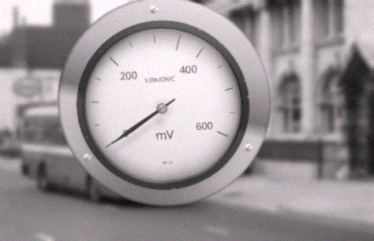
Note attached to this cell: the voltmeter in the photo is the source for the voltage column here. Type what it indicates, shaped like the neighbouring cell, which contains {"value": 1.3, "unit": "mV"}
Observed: {"value": 0, "unit": "mV"}
